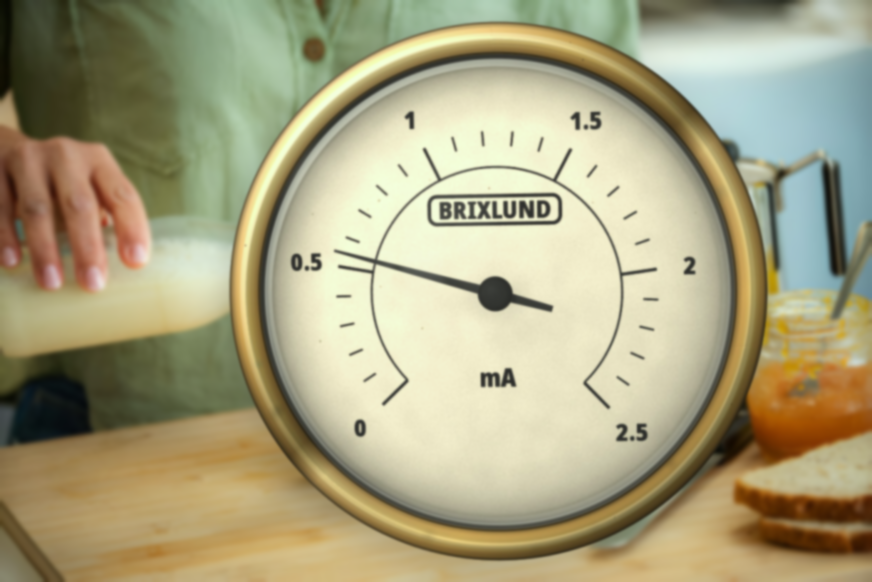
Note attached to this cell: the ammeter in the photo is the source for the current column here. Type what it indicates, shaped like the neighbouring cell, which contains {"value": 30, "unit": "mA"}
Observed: {"value": 0.55, "unit": "mA"}
